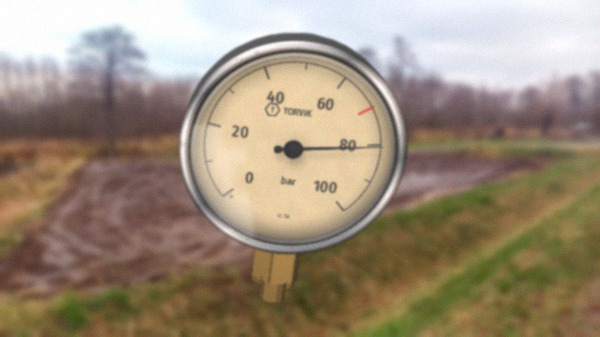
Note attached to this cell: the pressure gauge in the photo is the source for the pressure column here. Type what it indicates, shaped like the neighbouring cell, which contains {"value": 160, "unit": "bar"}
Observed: {"value": 80, "unit": "bar"}
